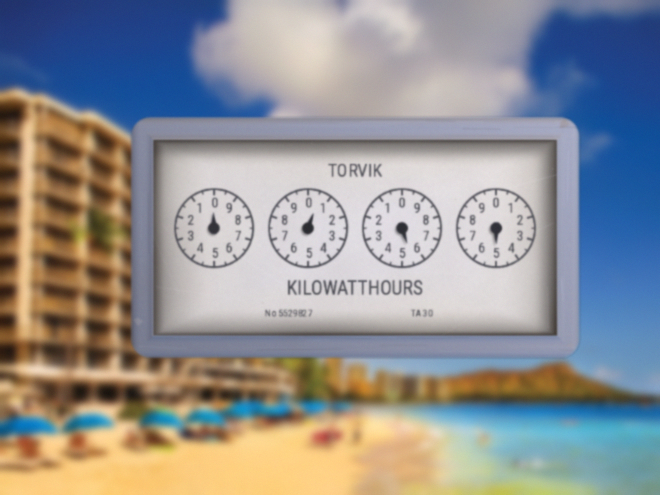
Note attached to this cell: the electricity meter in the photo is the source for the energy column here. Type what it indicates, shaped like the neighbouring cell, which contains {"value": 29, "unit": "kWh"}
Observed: {"value": 55, "unit": "kWh"}
